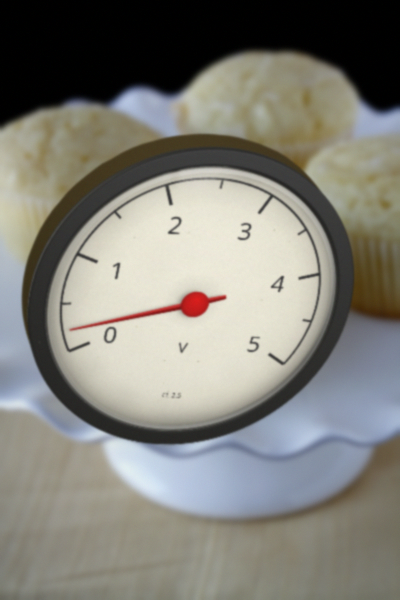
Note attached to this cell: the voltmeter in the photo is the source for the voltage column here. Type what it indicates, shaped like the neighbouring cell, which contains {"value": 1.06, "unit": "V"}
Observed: {"value": 0.25, "unit": "V"}
